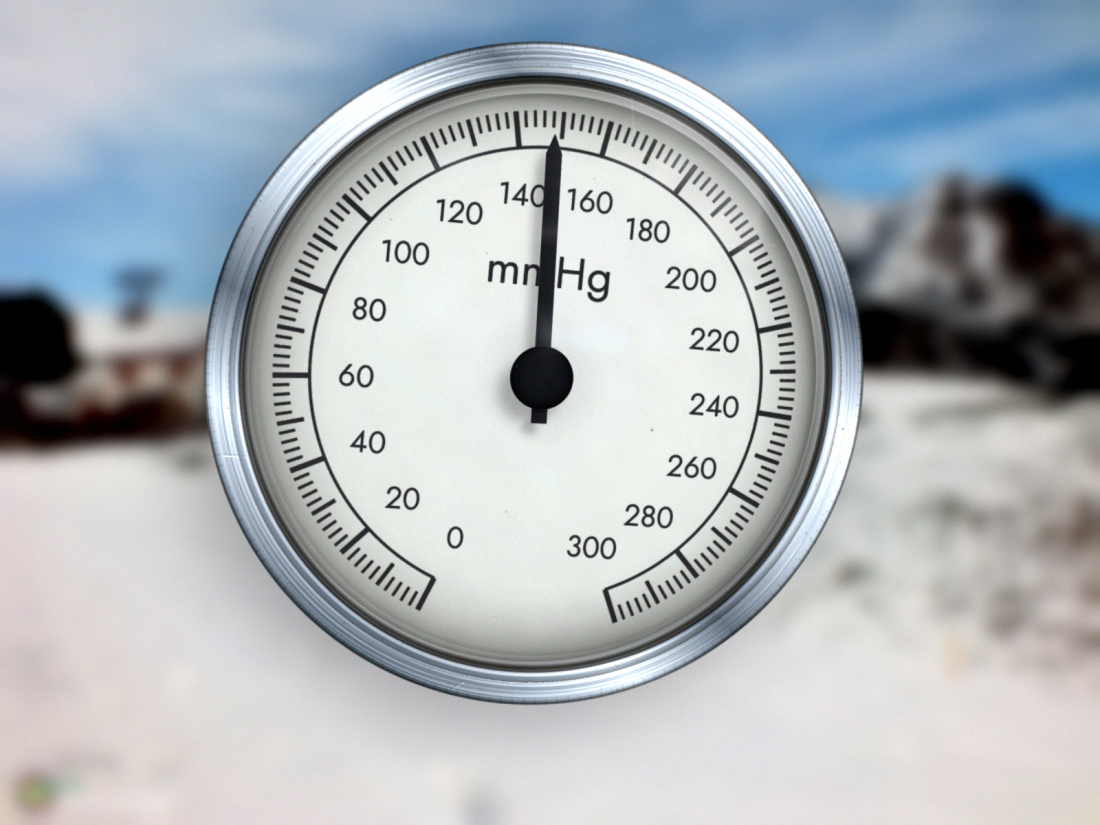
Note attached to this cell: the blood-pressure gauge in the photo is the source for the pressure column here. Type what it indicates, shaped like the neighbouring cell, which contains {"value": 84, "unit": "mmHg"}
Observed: {"value": 148, "unit": "mmHg"}
